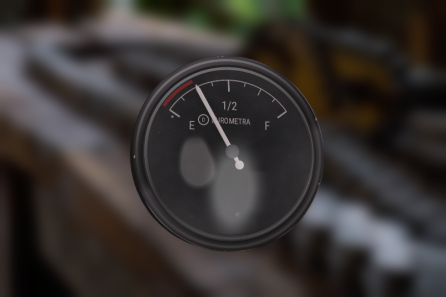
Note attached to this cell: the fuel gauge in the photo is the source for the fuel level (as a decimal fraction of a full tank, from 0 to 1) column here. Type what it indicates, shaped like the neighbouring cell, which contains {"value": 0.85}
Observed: {"value": 0.25}
